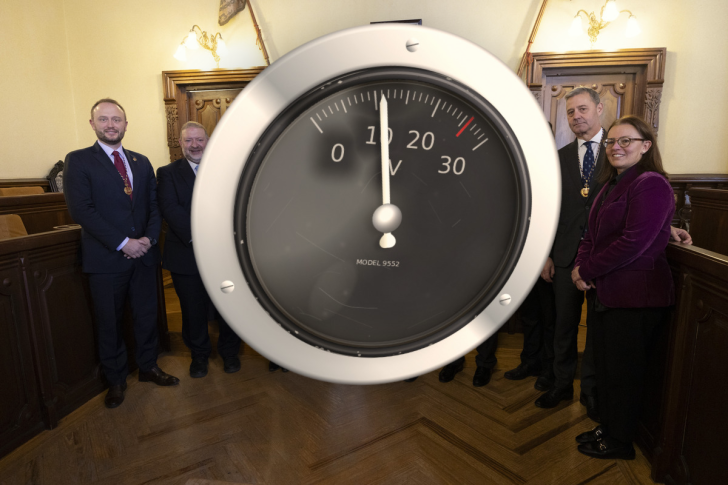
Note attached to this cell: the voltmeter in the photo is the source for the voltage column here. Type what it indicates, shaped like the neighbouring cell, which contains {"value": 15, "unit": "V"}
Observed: {"value": 11, "unit": "V"}
